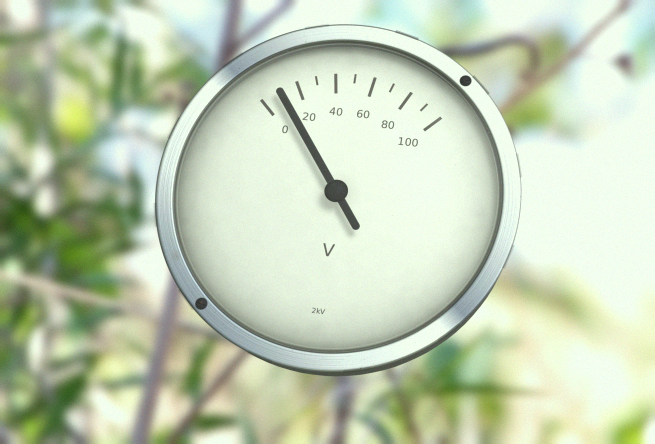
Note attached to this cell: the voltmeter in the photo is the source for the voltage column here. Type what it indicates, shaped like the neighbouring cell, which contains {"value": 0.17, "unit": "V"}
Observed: {"value": 10, "unit": "V"}
